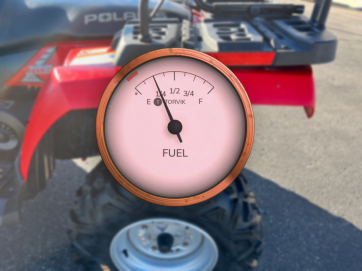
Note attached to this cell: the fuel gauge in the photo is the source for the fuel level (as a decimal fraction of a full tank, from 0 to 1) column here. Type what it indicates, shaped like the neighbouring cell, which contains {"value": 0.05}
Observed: {"value": 0.25}
